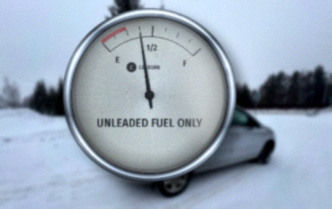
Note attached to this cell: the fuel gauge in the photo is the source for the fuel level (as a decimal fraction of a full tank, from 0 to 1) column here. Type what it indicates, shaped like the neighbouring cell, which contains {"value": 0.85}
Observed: {"value": 0.375}
